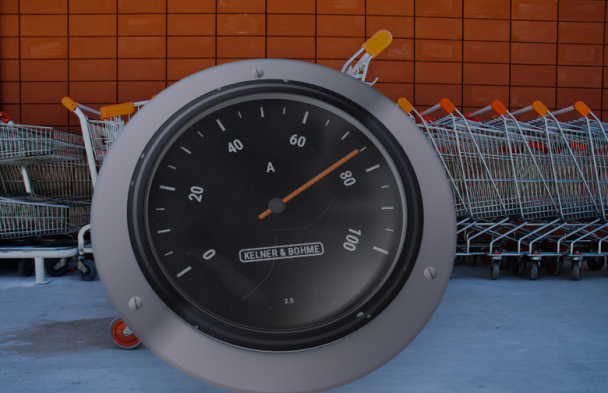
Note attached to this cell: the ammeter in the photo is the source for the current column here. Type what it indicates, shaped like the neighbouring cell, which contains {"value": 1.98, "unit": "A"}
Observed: {"value": 75, "unit": "A"}
